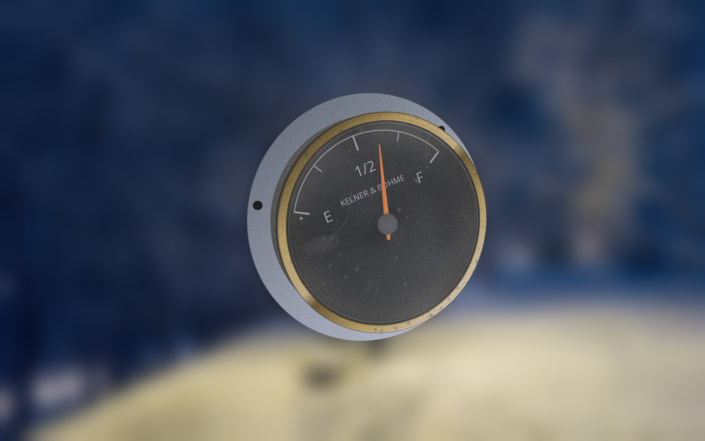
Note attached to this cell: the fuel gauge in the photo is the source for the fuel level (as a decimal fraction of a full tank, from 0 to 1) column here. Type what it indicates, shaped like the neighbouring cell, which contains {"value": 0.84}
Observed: {"value": 0.625}
